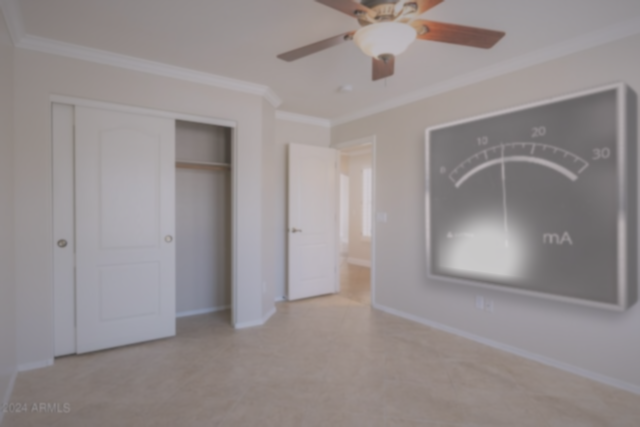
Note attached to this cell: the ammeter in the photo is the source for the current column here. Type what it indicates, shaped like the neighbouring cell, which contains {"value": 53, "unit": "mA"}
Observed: {"value": 14, "unit": "mA"}
